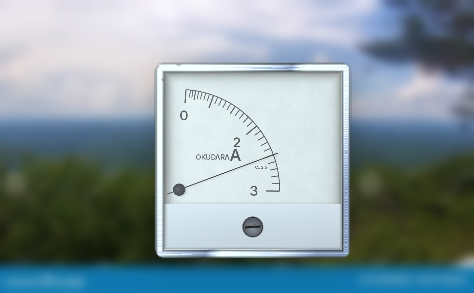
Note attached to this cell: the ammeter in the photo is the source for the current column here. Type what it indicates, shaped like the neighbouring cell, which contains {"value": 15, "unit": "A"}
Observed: {"value": 2.5, "unit": "A"}
